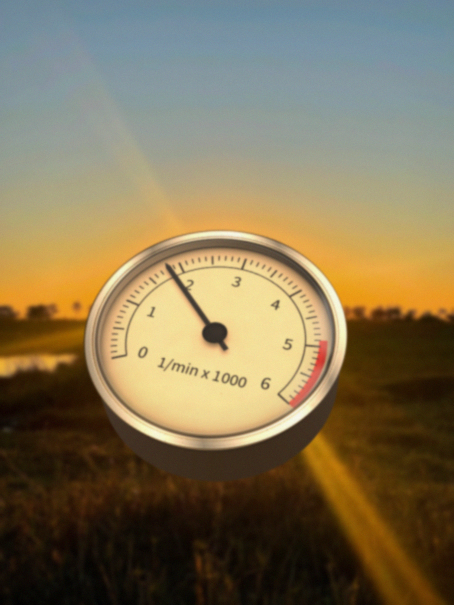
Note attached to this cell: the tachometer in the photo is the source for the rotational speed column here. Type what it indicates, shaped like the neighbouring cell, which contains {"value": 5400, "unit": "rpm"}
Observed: {"value": 1800, "unit": "rpm"}
